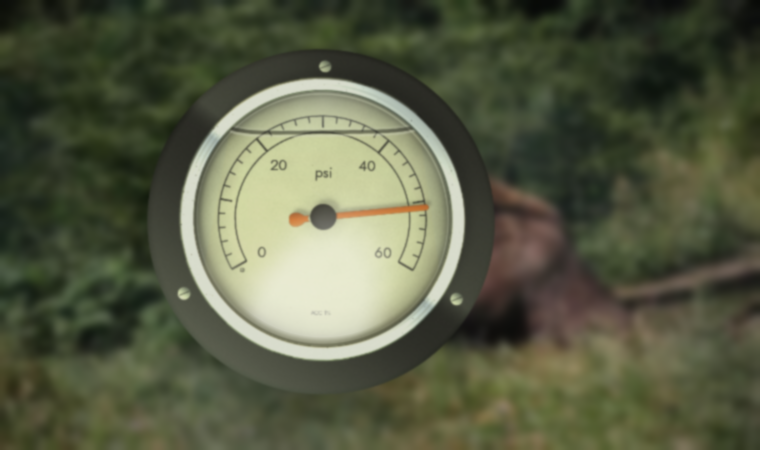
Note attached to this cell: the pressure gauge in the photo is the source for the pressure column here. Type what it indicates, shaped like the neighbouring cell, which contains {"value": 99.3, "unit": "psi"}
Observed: {"value": 51, "unit": "psi"}
